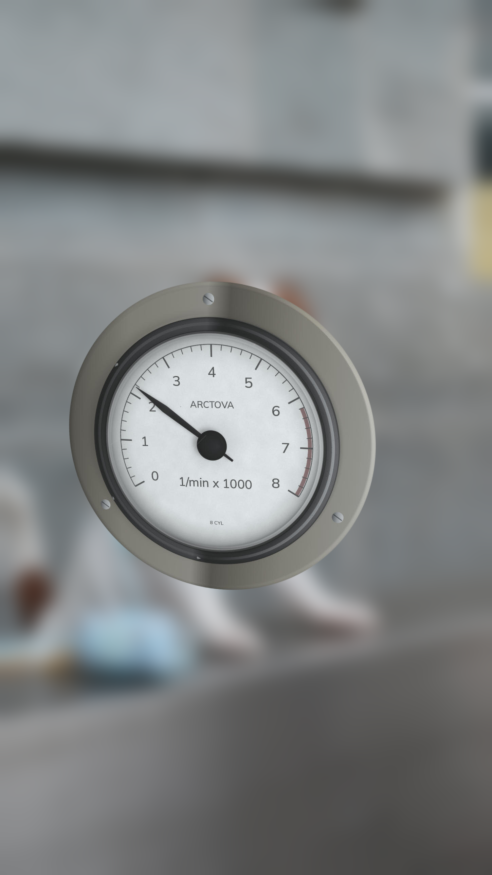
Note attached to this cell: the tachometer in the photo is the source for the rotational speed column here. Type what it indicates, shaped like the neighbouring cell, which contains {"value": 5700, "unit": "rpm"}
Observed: {"value": 2200, "unit": "rpm"}
